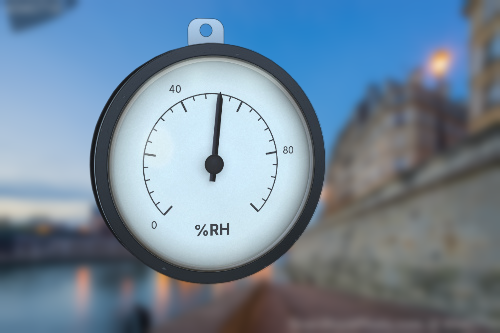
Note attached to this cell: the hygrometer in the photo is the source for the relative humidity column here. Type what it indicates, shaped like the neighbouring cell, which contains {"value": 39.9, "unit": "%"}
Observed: {"value": 52, "unit": "%"}
